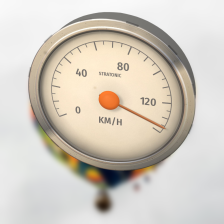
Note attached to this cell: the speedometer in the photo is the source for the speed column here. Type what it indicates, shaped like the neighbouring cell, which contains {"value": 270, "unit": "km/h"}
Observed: {"value": 135, "unit": "km/h"}
